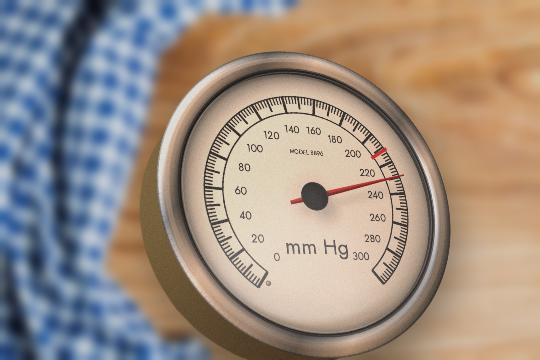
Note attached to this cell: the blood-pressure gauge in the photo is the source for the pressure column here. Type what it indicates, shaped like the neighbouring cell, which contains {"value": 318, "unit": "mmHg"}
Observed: {"value": 230, "unit": "mmHg"}
